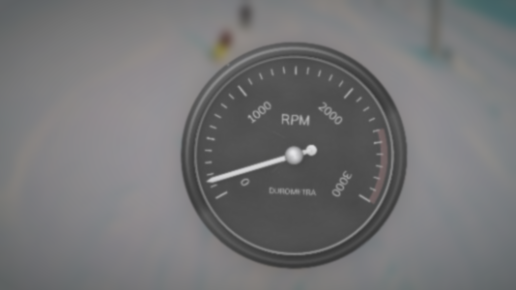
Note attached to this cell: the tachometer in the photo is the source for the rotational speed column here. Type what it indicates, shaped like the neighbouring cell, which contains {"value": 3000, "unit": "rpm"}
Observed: {"value": 150, "unit": "rpm"}
